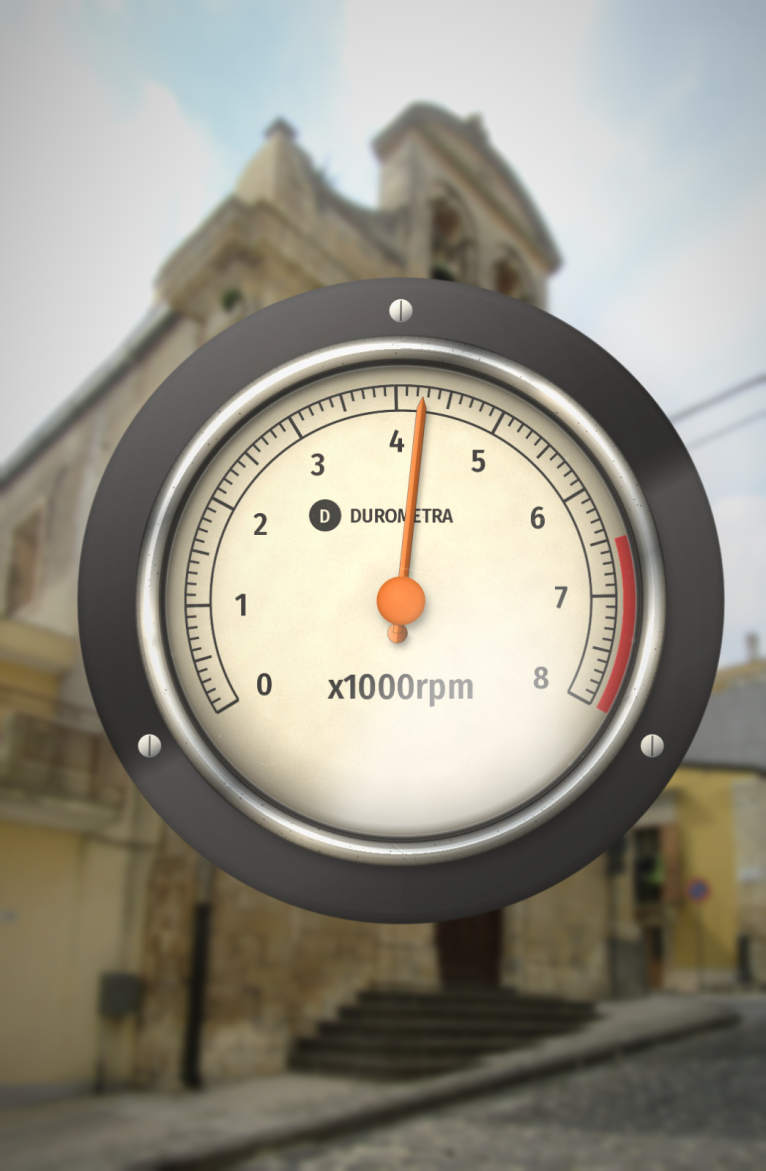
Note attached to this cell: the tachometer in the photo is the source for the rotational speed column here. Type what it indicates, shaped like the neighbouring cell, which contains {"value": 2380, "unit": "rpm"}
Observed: {"value": 4250, "unit": "rpm"}
